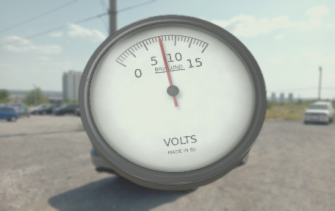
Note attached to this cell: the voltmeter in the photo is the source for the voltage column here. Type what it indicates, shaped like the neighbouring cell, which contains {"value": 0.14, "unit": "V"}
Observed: {"value": 7.5, "unit": "V"}
